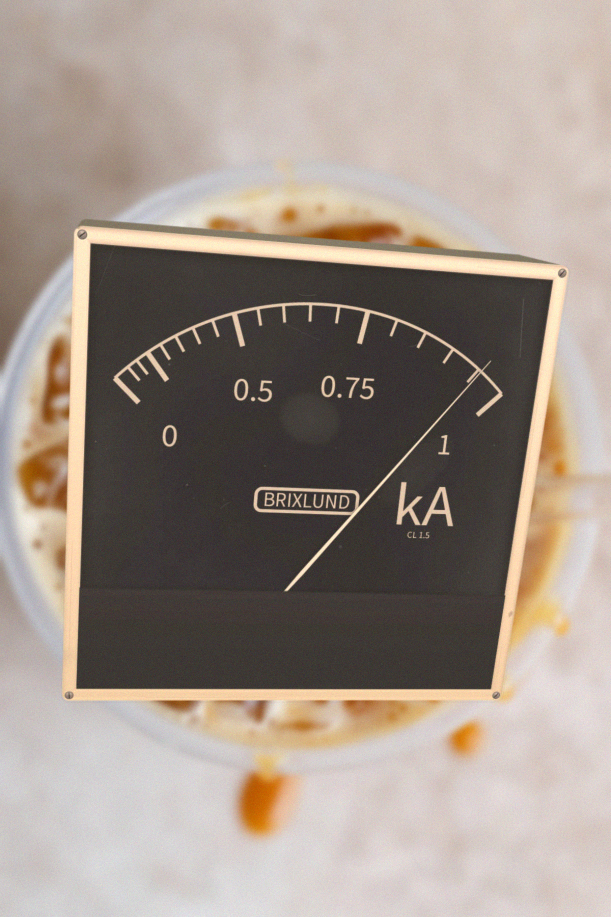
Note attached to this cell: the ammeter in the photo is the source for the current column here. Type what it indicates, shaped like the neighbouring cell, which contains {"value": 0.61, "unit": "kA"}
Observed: {"value": 0.95, "unit": "kA"}
